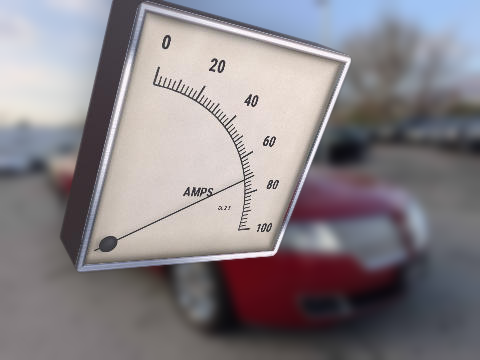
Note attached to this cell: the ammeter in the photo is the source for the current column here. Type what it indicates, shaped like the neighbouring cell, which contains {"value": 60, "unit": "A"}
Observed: {"value": 70, "unit": "A"}
